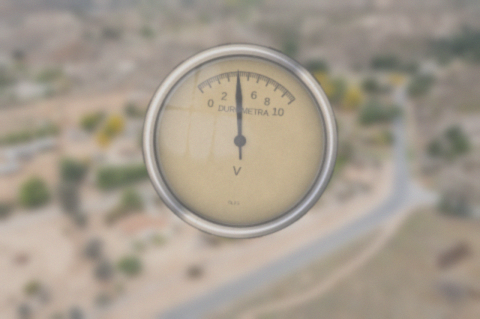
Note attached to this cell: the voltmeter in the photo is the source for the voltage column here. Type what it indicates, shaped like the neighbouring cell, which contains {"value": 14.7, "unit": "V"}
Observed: {"value": 4, "unit": "V"}
